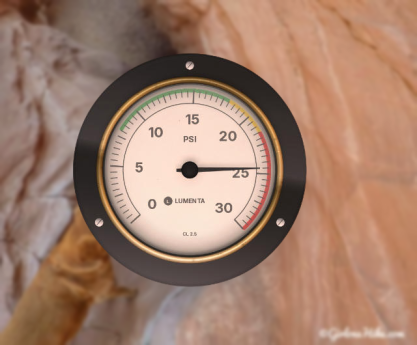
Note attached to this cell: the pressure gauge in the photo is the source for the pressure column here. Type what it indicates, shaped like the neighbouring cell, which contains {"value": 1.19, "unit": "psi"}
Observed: {"value": 24.5, "unit": "psi"}
